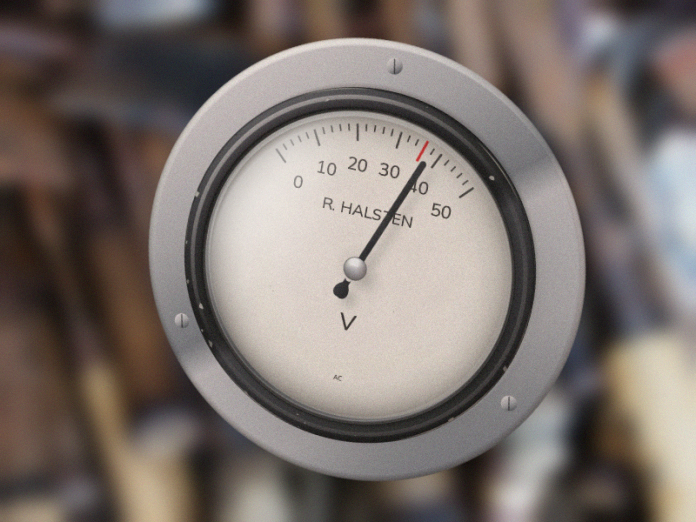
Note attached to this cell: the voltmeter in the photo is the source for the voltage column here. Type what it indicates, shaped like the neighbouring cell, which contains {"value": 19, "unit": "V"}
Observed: {"value": 38, "unit": "V"}
